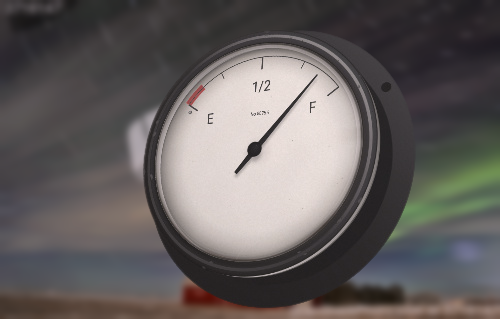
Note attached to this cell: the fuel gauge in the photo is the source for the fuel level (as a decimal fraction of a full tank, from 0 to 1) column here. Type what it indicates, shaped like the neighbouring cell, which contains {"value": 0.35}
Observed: {"value": 0.875}
